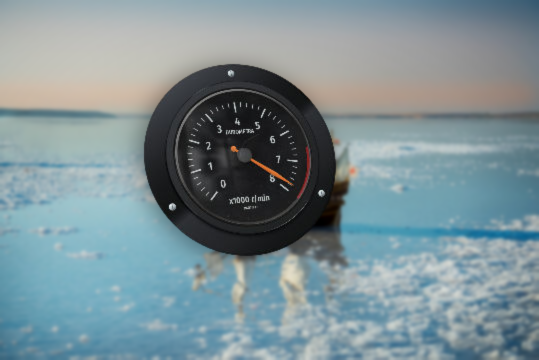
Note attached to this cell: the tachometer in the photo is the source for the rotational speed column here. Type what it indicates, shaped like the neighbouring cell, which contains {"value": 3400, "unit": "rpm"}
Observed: {"value": 7800, "unit": "rpm"}
